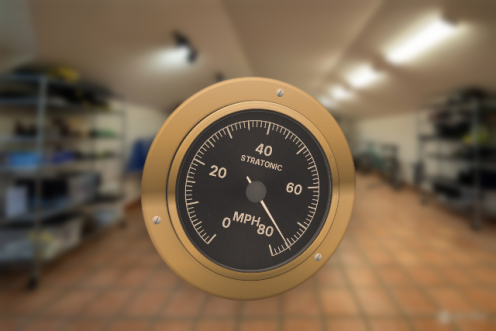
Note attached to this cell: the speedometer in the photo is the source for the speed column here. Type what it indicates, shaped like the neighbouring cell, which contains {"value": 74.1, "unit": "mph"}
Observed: {"value": 76, "unit": "mph"}
